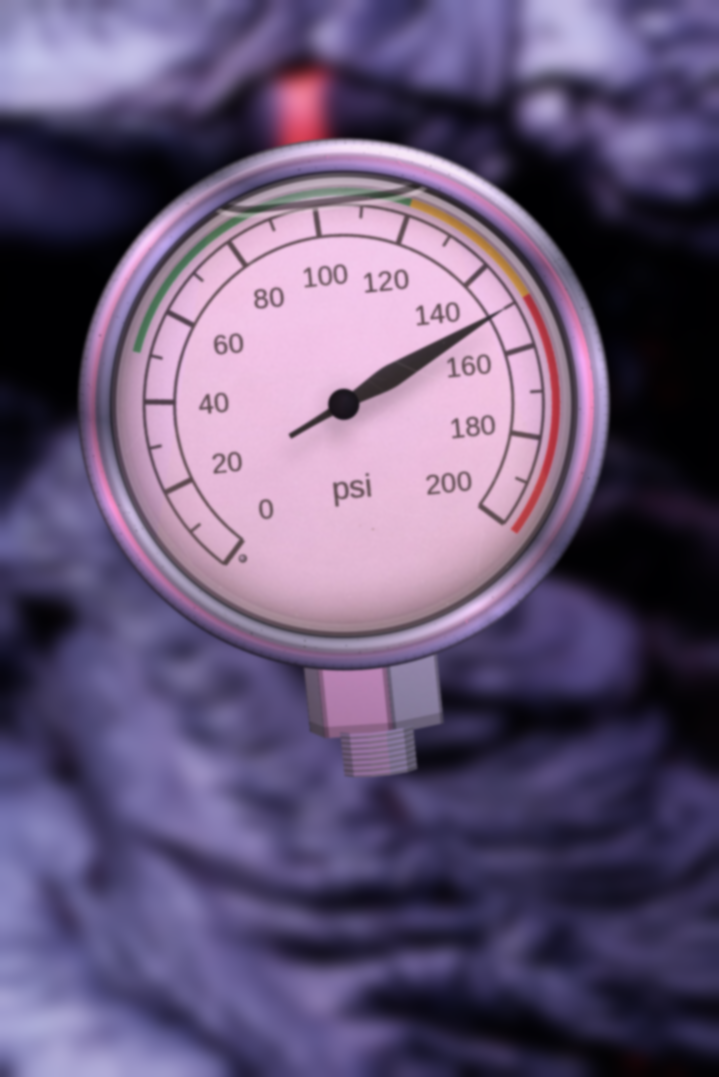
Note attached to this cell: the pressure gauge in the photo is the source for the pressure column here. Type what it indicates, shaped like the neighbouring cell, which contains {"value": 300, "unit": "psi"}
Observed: {"value": 150, "unit": "psi"}
